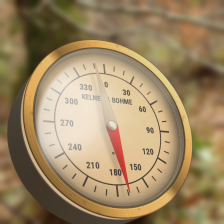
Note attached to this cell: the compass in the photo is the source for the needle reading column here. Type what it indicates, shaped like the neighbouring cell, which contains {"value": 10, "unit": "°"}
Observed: {"value": 170, "unit": "°"}
